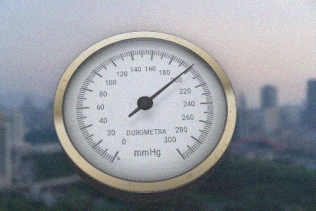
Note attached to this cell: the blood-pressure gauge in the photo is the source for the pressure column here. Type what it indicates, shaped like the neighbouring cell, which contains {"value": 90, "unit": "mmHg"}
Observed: {"value": 200, "unit": "mmHg"}
